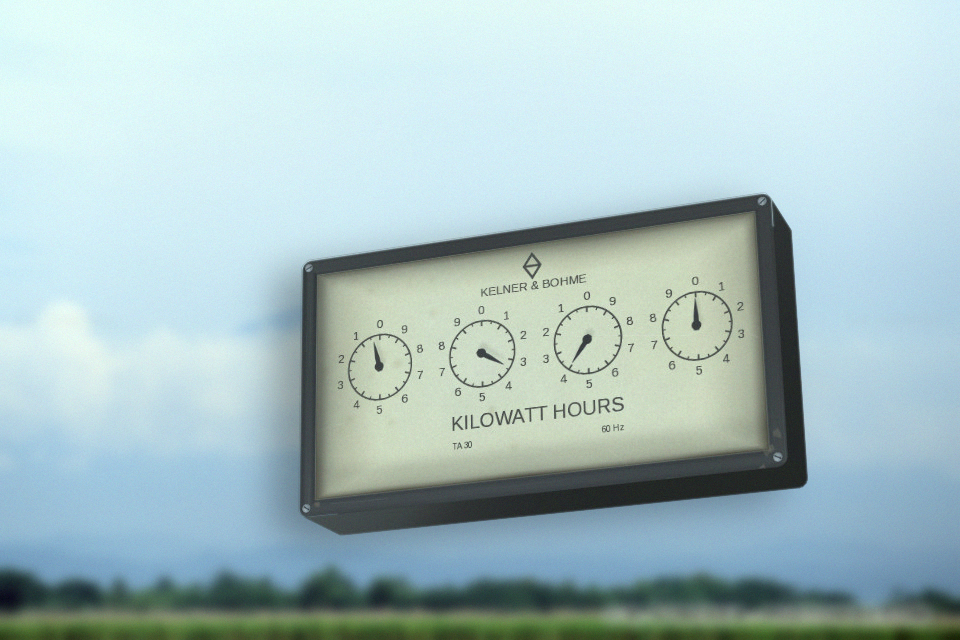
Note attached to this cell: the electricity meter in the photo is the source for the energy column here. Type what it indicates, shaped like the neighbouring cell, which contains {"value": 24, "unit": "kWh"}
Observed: {"value": 340, "unit": "kWh"}
